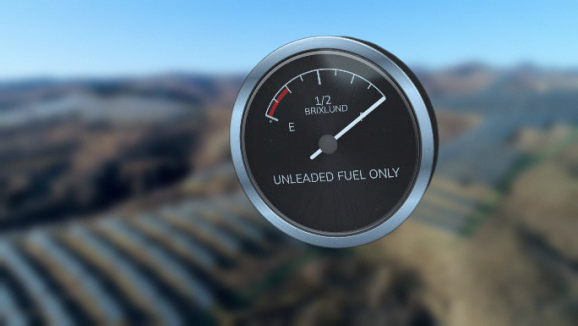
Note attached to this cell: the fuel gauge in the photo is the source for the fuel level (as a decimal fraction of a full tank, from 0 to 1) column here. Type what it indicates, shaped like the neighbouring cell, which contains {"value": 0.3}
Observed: {"value": 1}
